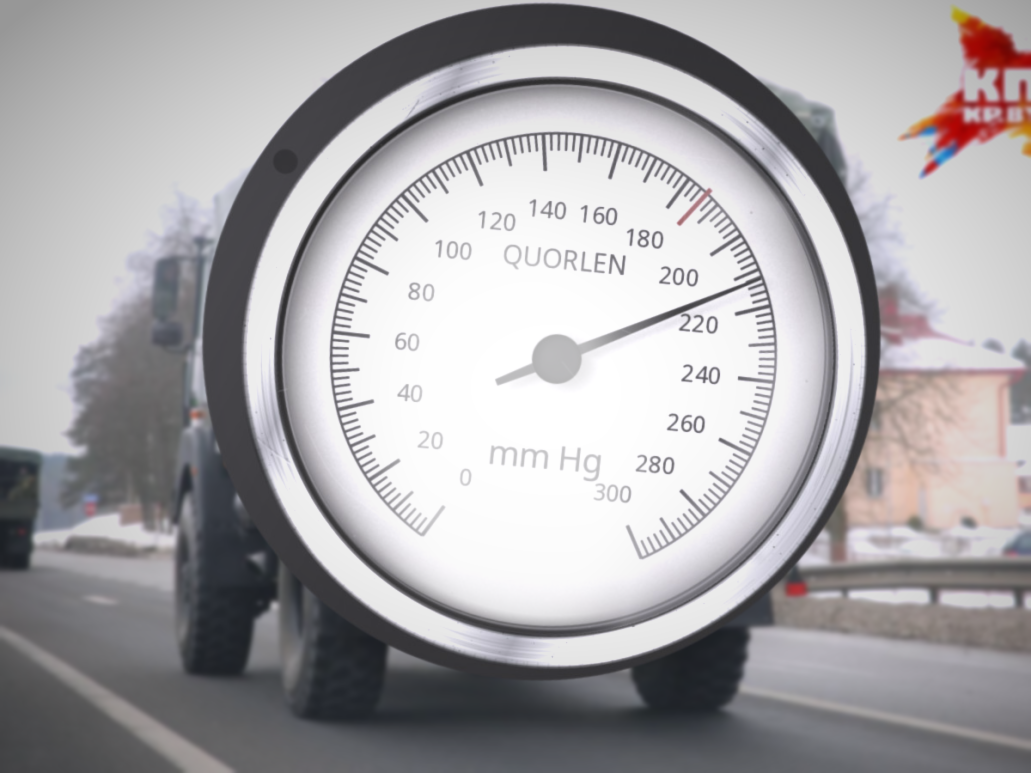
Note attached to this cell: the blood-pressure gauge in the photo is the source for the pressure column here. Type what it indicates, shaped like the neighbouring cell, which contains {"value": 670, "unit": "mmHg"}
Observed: {"value": 212, "unit": "mmHg"}
